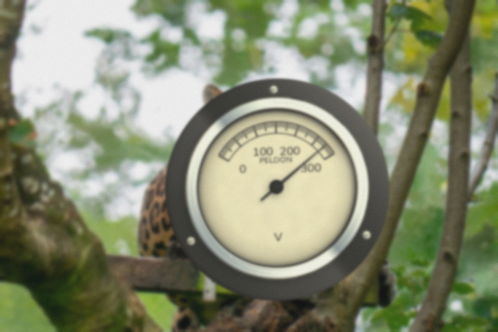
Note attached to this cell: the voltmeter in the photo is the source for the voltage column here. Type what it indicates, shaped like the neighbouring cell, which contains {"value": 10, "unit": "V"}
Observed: {"value": 275, "unit": "V"}
